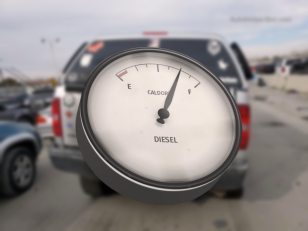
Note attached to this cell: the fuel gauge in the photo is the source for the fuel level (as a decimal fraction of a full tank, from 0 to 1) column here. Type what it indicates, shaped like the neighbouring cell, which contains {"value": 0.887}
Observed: {"value": 0.75}
